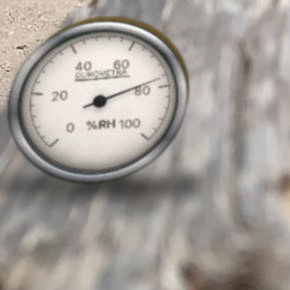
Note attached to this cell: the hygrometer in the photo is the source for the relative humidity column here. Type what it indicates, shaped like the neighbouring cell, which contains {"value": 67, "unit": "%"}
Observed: {"value": 76, "unit": "%"}
